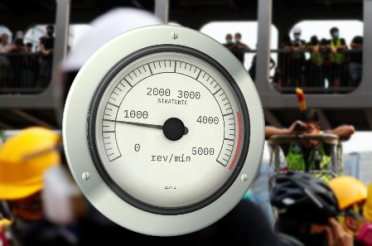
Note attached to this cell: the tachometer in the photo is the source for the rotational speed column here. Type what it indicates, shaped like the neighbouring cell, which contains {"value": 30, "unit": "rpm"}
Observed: {"value": 700, "unit": "rpm"}
